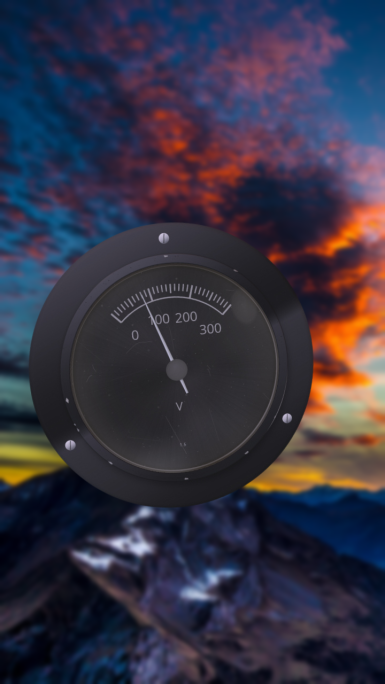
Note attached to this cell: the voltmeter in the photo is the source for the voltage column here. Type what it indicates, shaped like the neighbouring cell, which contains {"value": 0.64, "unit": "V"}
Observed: {"value": 80, "unit": "V"}
